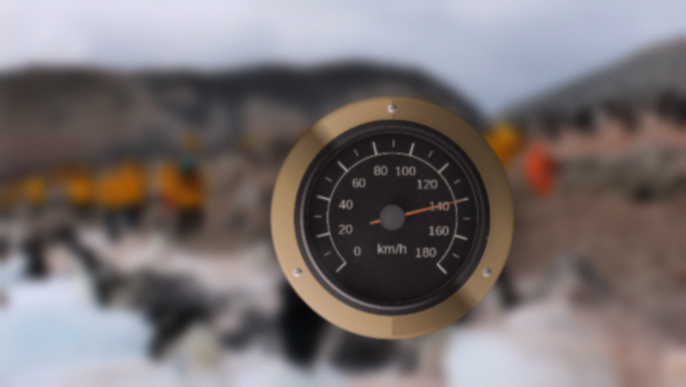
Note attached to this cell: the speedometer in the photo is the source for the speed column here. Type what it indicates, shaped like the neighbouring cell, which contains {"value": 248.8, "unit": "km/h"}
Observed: {"value": 140, "unit": "km/h"}
